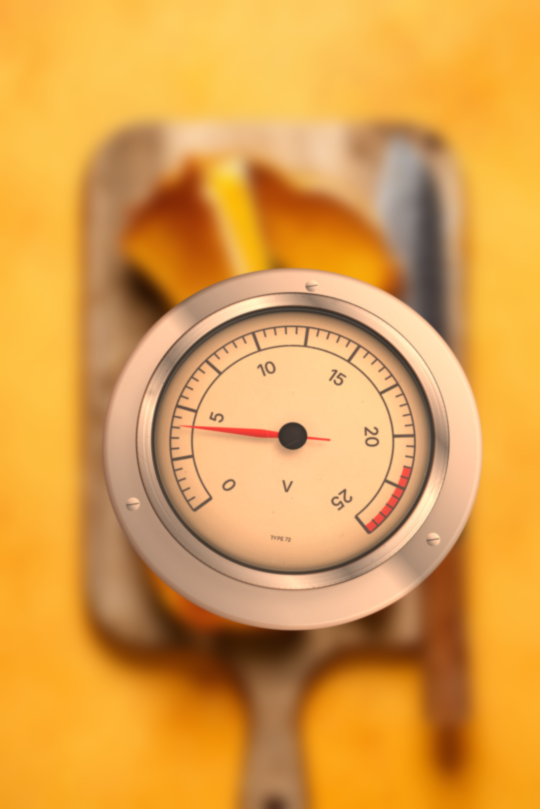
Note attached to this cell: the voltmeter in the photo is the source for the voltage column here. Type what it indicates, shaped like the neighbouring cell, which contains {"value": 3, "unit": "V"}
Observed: {"value": 4, "unit": "V"}
